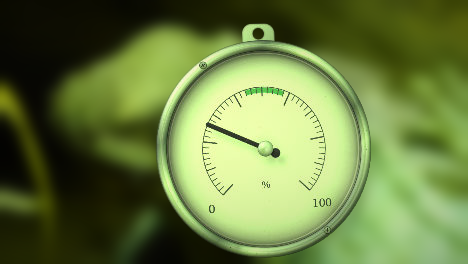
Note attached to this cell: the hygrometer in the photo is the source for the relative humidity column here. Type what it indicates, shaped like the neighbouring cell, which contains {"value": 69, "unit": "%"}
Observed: {"value": 26, "unit": "%"}
